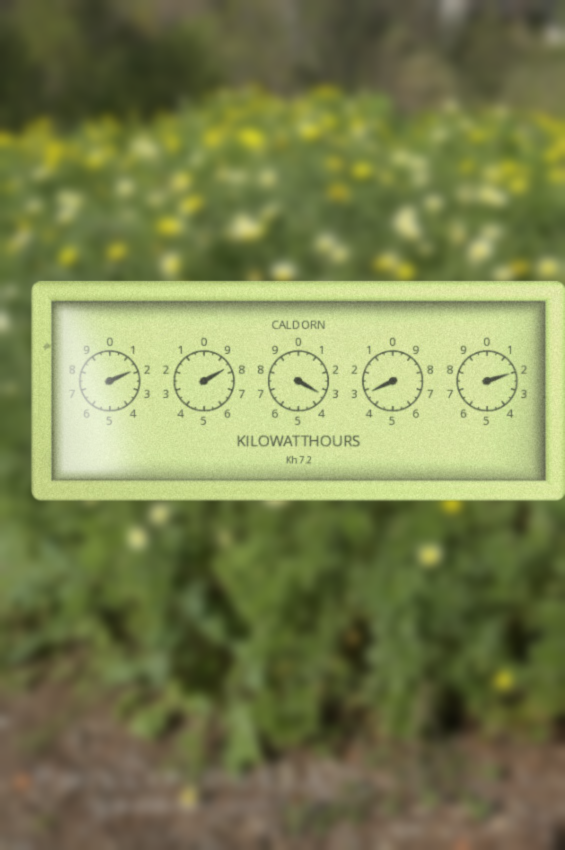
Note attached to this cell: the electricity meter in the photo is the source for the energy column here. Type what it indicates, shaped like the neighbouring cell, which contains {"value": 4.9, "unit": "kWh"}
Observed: {"value": 18332, "unit": "kWh"}
